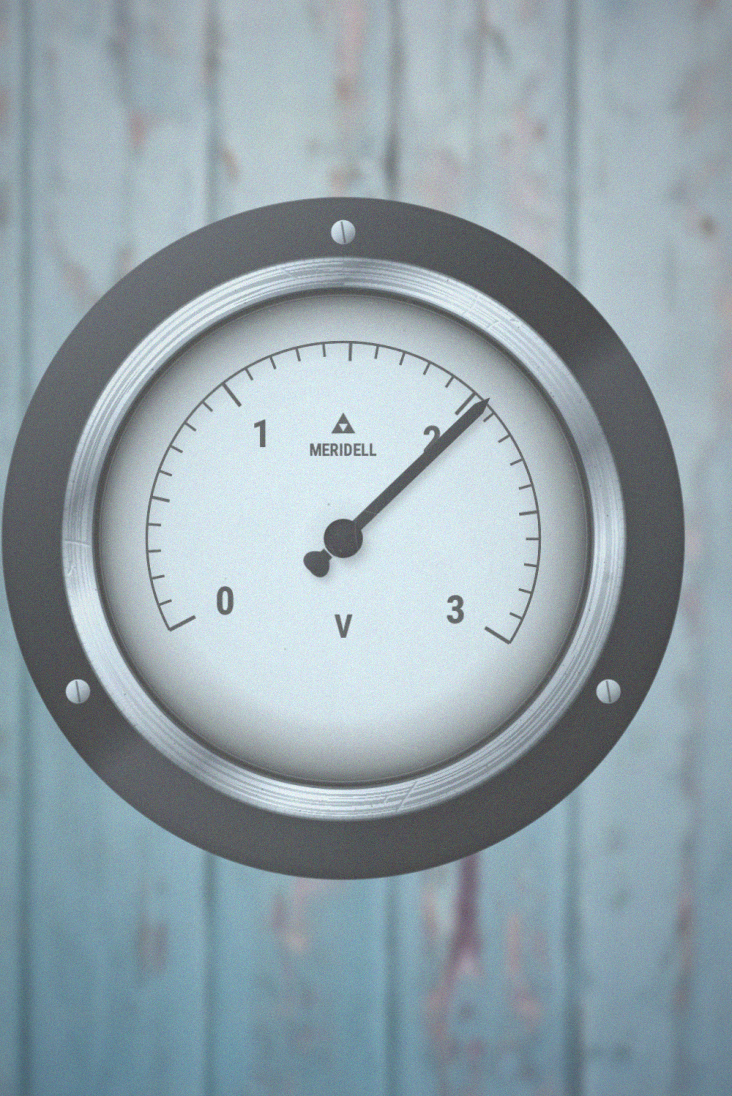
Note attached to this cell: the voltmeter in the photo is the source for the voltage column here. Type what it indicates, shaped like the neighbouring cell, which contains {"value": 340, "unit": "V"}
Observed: {"value": 2.05, "unit": "V"}
